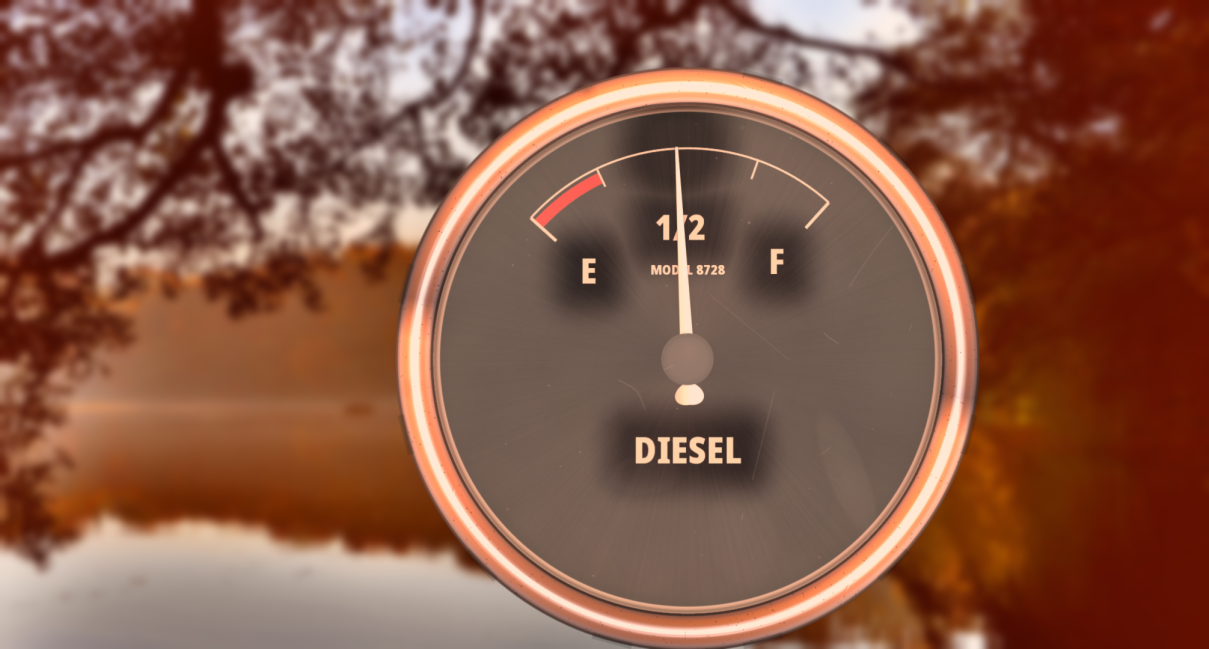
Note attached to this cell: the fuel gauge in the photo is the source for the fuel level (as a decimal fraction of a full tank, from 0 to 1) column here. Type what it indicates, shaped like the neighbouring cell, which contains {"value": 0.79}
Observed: {"value": 0.5}
